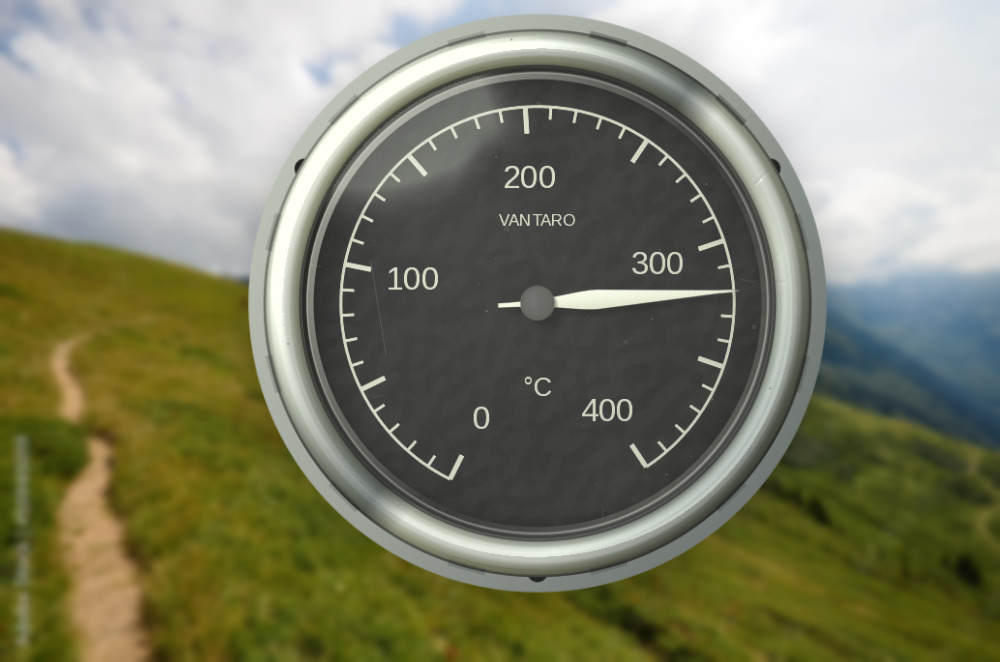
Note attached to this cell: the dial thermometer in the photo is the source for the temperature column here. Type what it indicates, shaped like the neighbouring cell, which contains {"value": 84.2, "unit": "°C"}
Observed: {"value": 320, "unit": "°C"}
